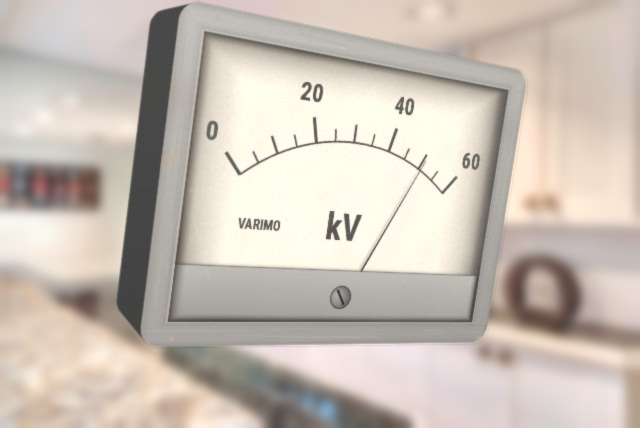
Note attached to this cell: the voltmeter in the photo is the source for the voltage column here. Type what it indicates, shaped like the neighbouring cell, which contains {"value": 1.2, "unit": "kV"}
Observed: {"value": 50, "unit": "kV"}
